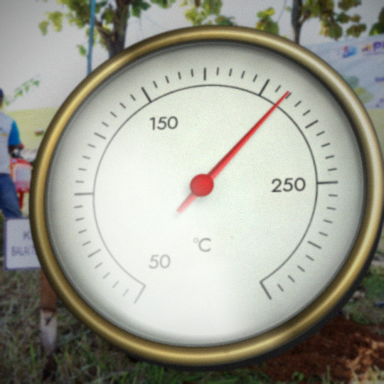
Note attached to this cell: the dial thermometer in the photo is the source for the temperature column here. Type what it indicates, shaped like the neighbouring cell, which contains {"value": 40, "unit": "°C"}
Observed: {"value": 210, "unit": "°C"}
